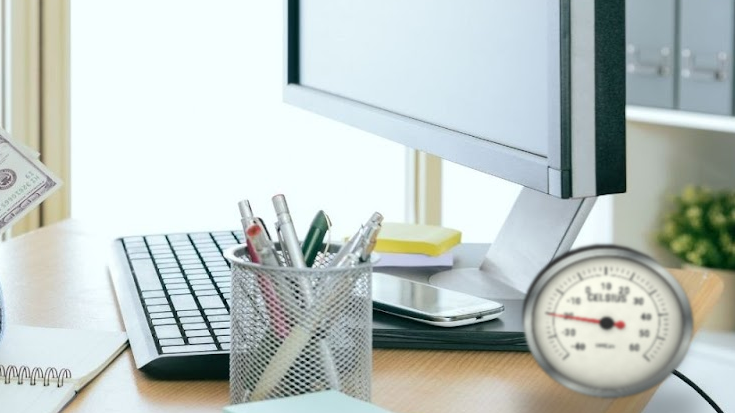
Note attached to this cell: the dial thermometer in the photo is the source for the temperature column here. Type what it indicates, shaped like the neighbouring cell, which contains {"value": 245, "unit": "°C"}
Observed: {"value": -20, "unit": "°C"}
